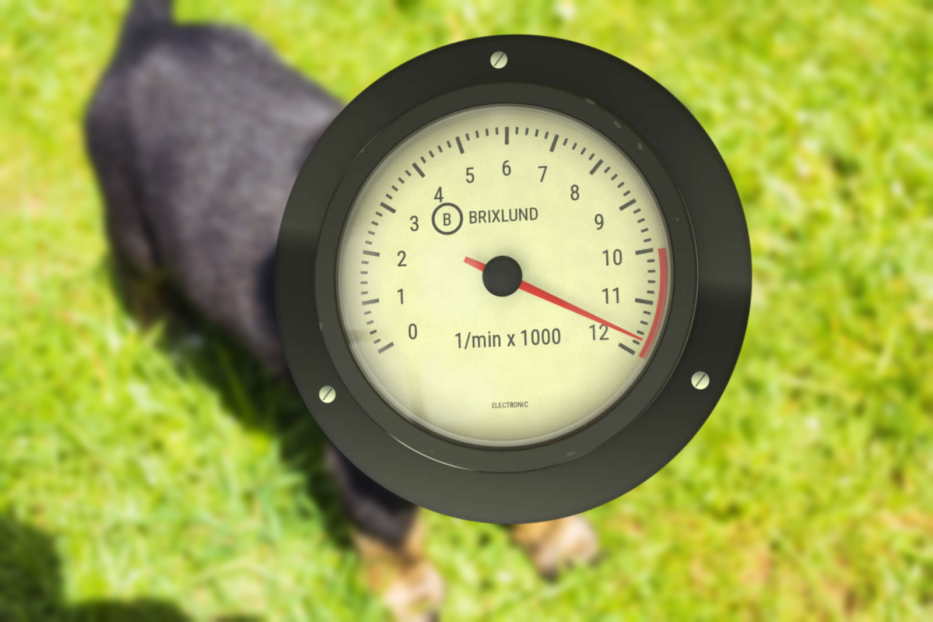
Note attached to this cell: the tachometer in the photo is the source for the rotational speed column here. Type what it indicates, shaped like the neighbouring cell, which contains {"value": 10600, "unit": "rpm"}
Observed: {"value": 11700, "unit": "rpm"}
